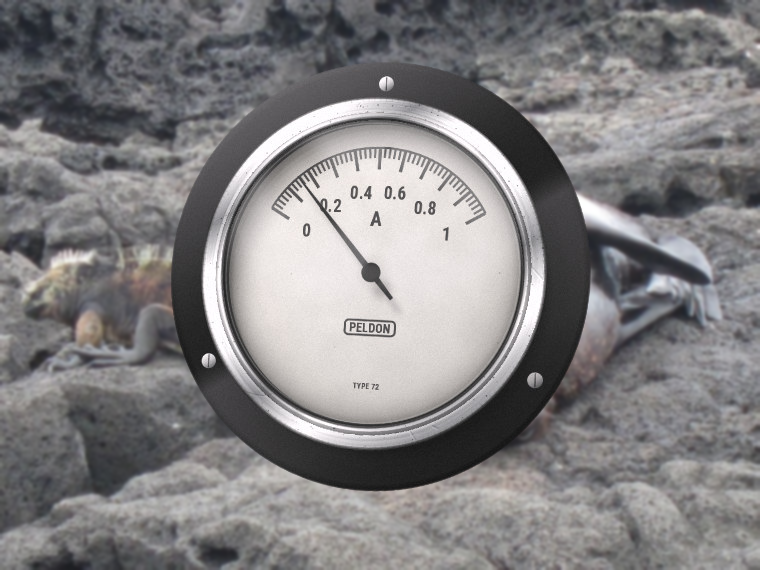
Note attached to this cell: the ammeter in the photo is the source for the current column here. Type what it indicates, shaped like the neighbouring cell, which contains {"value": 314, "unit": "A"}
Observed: {"value": 0.16, "unit": "A"}
